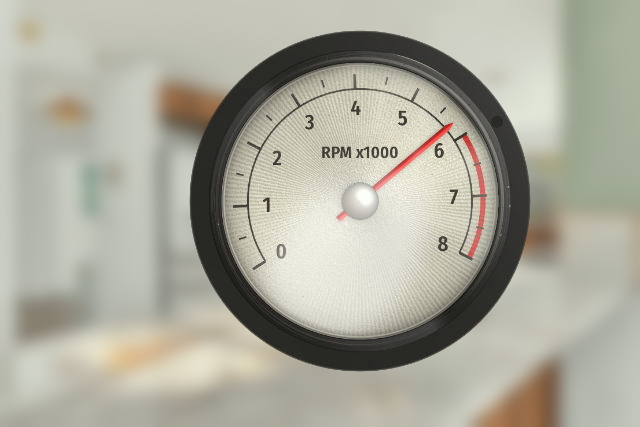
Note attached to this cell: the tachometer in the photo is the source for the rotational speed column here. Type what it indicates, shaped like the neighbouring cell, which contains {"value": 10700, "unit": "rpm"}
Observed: {"value": 5750, "unit": "rpm"}
